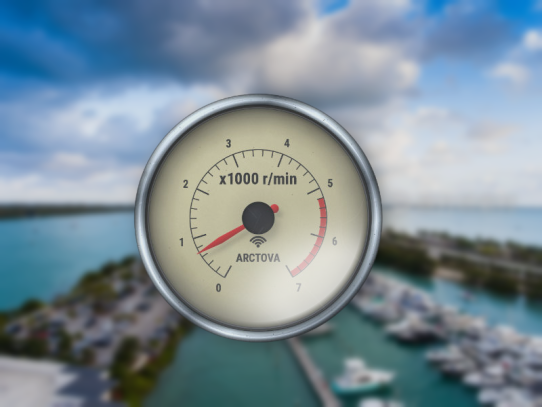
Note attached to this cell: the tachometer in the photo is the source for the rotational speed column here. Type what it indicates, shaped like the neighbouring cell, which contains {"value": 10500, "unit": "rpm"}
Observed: {"value": 700, "unit": "rpm"}
